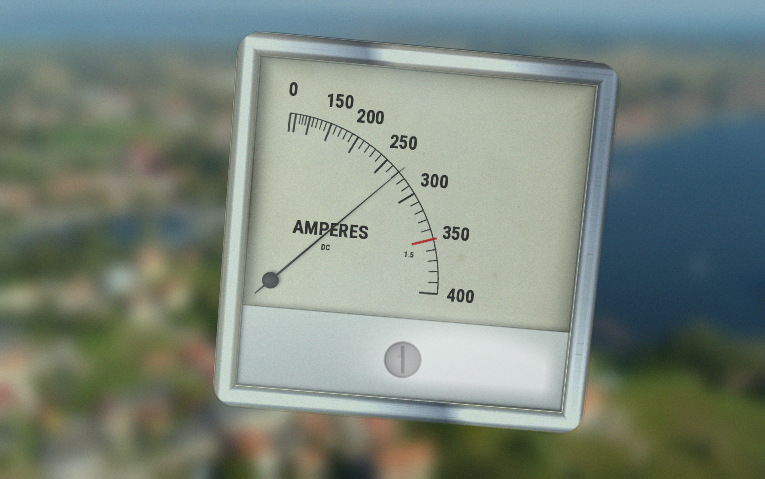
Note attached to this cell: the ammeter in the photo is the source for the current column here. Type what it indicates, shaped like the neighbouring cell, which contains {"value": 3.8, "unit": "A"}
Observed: {"value": 270, "unit": "A"}
